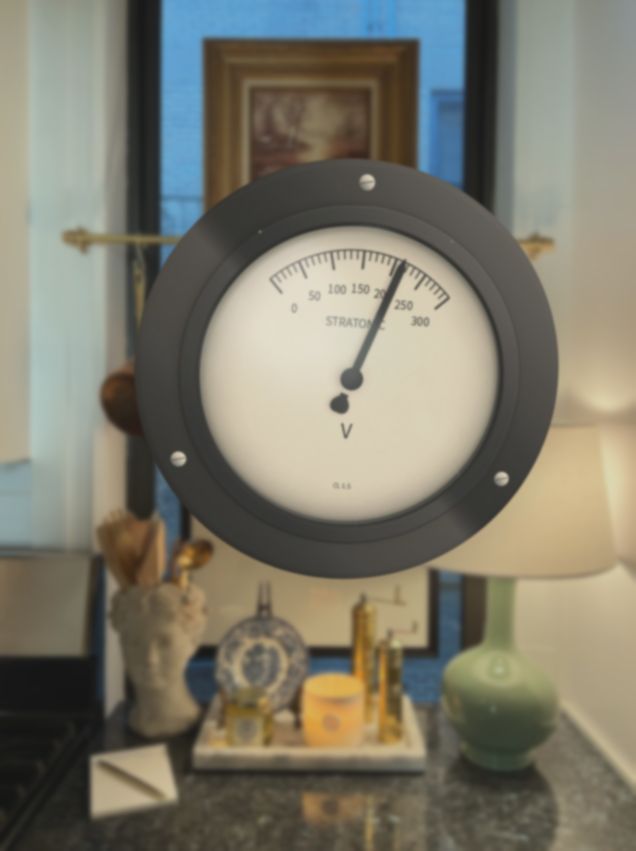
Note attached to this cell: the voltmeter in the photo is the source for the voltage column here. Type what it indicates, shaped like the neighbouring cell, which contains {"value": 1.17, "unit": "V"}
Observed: {"value": 210, "unit": "V"}
